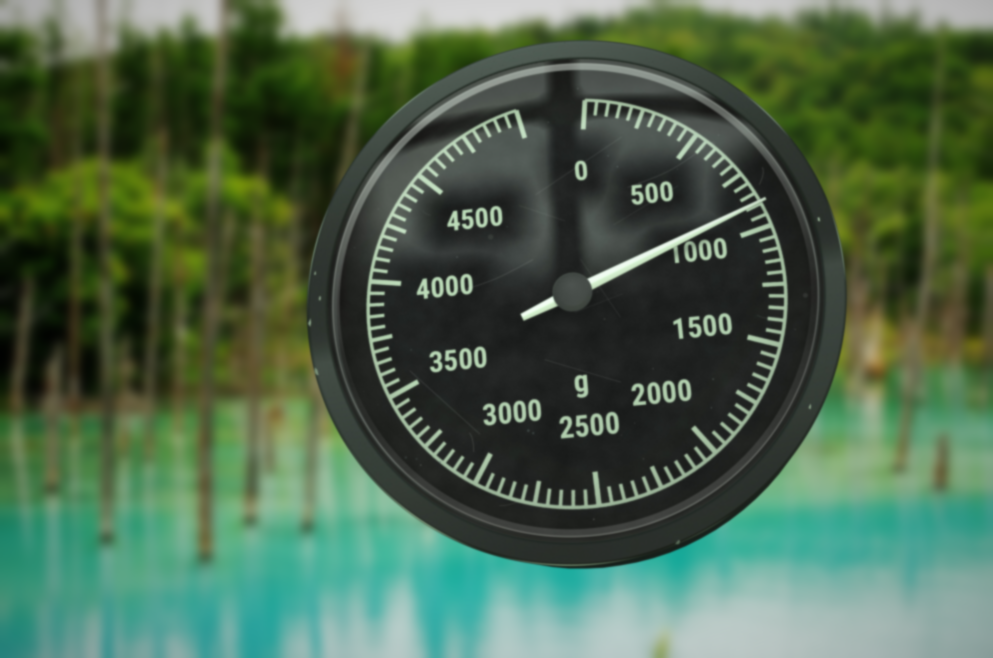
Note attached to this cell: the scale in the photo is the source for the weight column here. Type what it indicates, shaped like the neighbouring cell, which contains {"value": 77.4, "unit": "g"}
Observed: {"value": 900, "unit": "g"}
